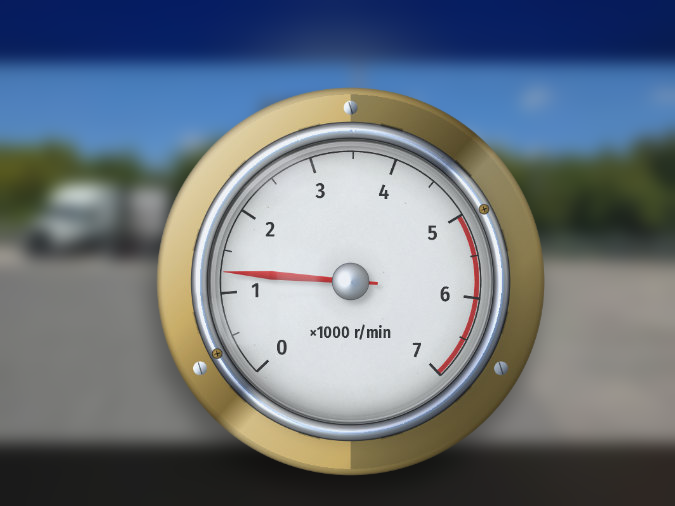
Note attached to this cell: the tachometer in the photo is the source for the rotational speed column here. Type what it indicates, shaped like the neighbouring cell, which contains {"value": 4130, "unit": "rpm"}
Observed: {"value": 1250, "unit": "rpm"}
